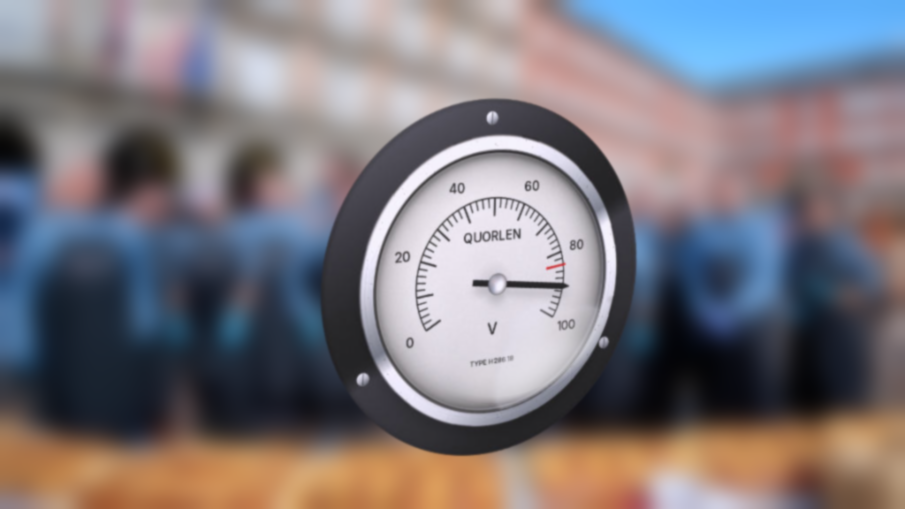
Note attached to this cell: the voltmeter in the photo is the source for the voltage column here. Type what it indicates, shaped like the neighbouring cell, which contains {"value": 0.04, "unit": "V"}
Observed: {"value": 90, "unit": "V"}
